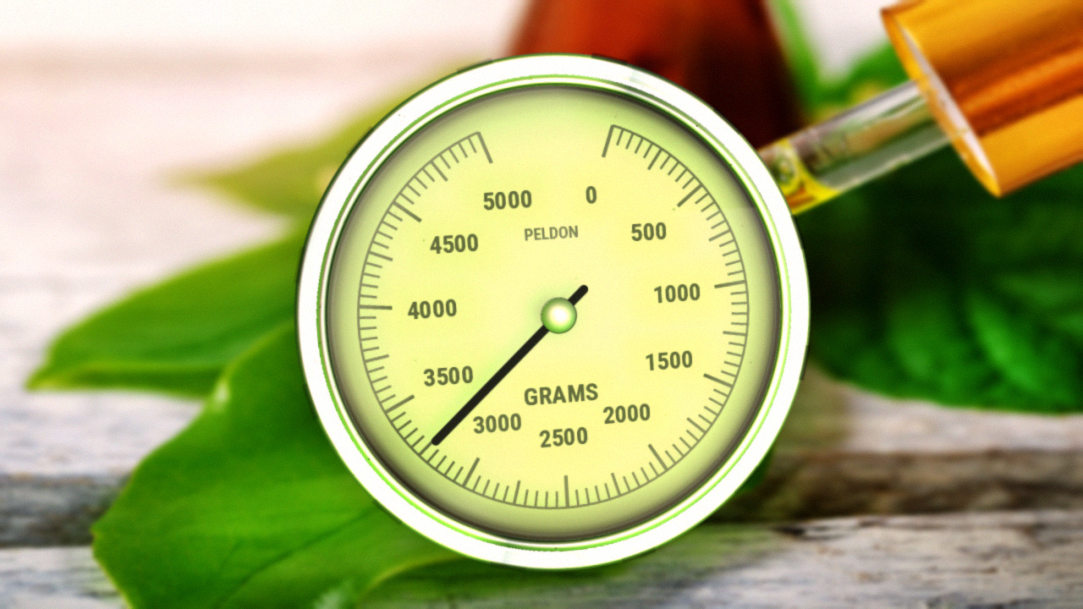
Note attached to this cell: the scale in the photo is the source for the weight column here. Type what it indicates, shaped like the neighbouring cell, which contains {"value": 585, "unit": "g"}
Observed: {"value": 3250, "unit": "g"}
